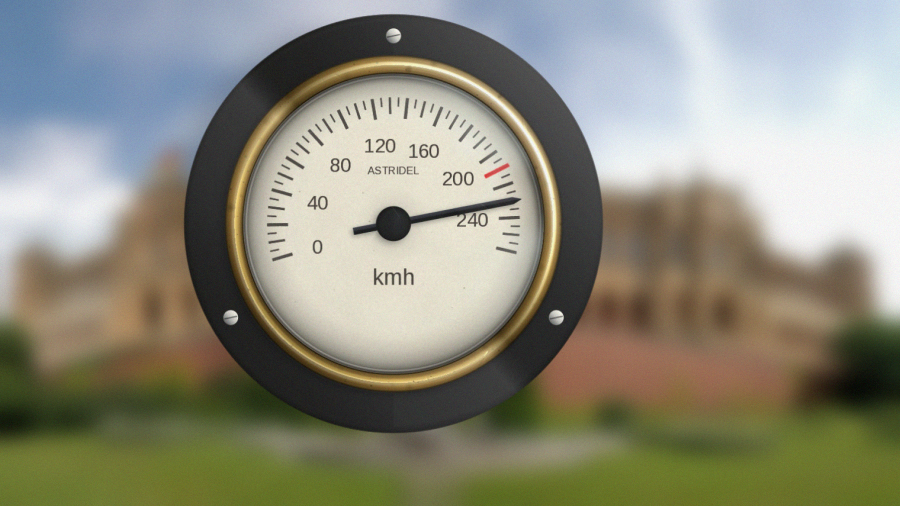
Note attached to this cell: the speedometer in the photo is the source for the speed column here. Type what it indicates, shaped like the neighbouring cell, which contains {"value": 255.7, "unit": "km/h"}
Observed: {"value": 230, "unit": "km/h"}
